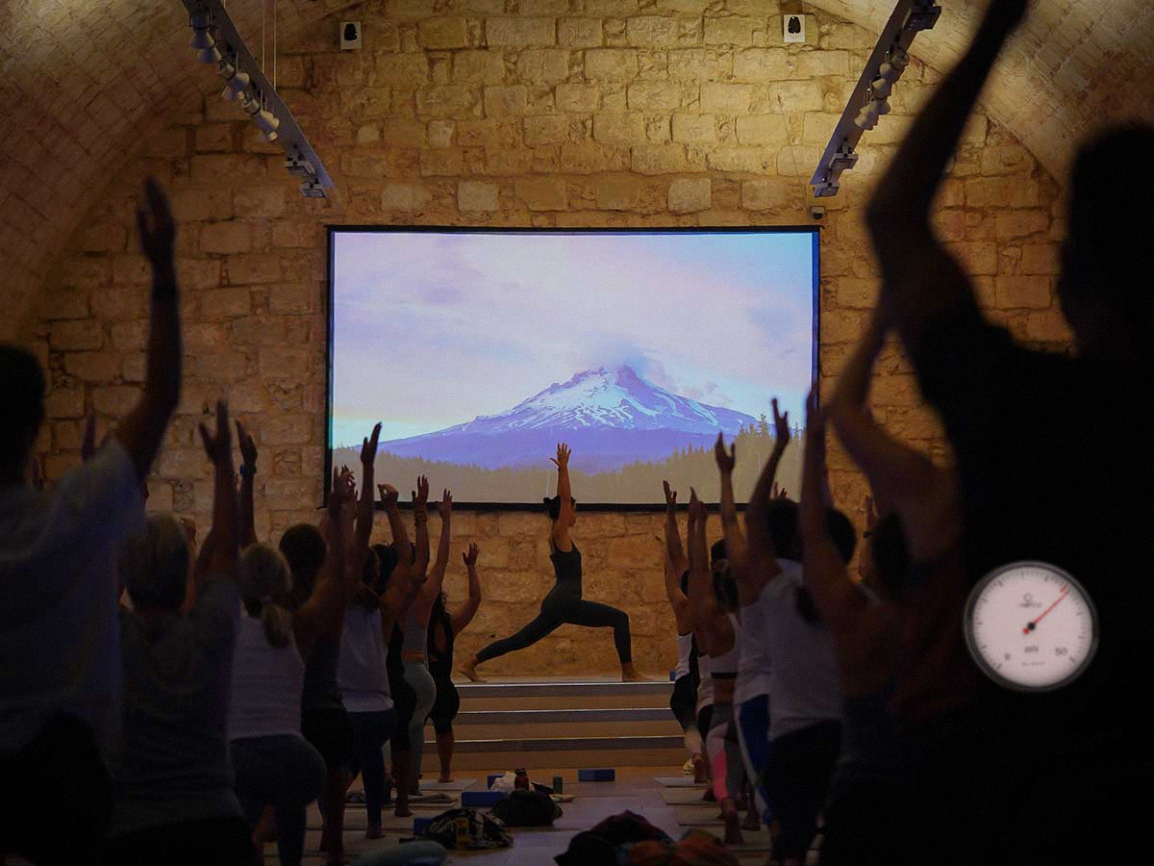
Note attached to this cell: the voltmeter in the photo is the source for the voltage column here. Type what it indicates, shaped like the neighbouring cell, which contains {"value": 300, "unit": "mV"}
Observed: {"value": 35, "unit": "mV"}
